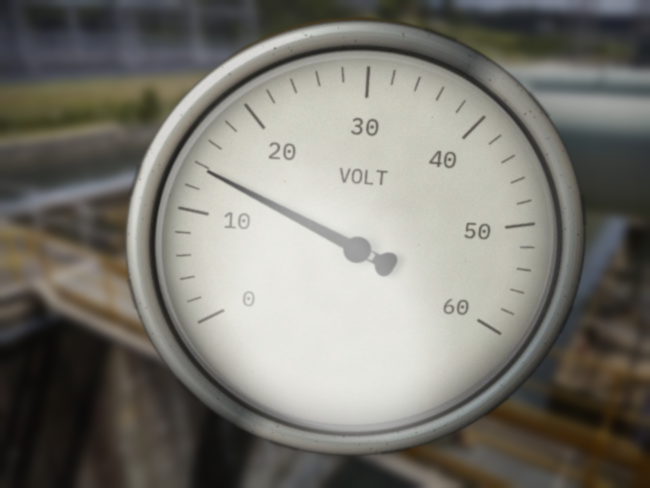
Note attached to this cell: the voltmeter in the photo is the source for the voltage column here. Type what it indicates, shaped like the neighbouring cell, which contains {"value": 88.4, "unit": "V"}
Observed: {"value": 14, "unit": "V"}
